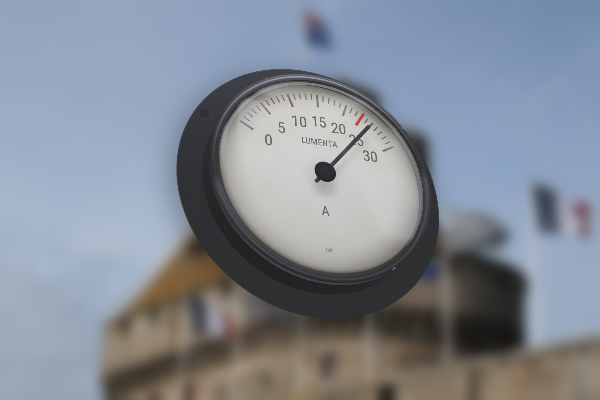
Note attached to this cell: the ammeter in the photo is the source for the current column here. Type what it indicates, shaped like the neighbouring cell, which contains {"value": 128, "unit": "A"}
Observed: {"value": 25, "unit": "A"}
